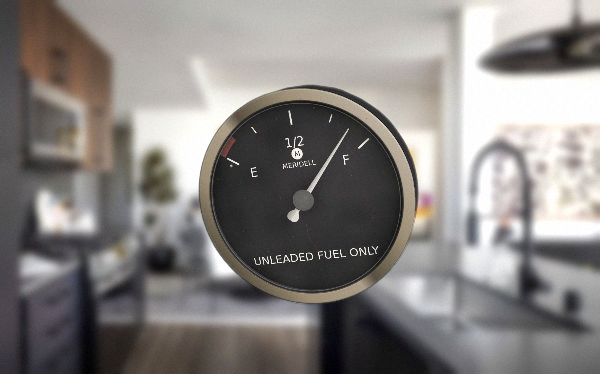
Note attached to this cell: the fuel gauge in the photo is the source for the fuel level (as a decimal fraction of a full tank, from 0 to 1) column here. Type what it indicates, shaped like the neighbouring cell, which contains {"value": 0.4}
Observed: {"value": 0.875}
